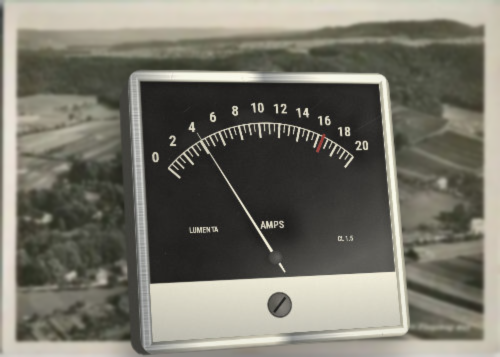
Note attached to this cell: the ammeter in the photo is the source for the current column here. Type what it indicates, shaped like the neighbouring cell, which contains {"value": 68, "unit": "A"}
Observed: {"value": 4, "unit": "A"}
